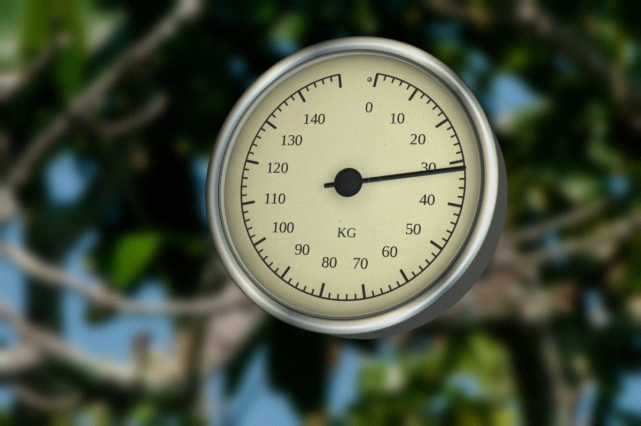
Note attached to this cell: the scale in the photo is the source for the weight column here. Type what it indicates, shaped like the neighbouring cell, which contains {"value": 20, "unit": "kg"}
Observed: {"value": 32, "unit": "kg"}
